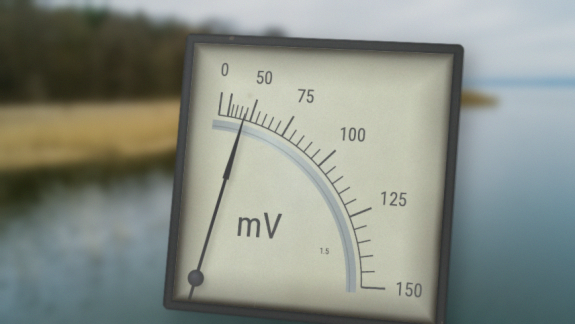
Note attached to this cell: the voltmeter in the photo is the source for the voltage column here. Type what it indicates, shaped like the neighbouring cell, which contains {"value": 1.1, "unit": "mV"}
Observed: {"value": 45, "unit": "mV"}
